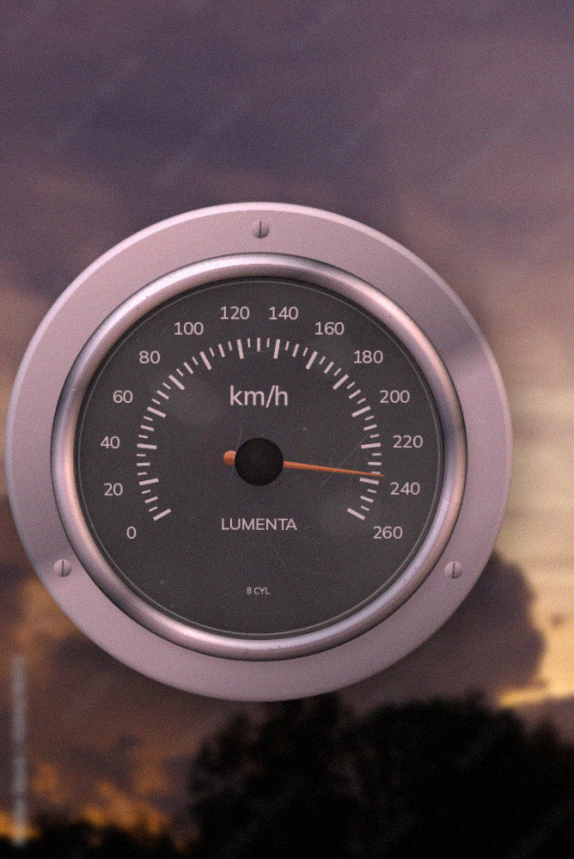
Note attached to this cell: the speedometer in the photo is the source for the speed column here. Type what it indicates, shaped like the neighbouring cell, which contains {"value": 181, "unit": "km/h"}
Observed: {"value": 235, "unit": "km/h"}
